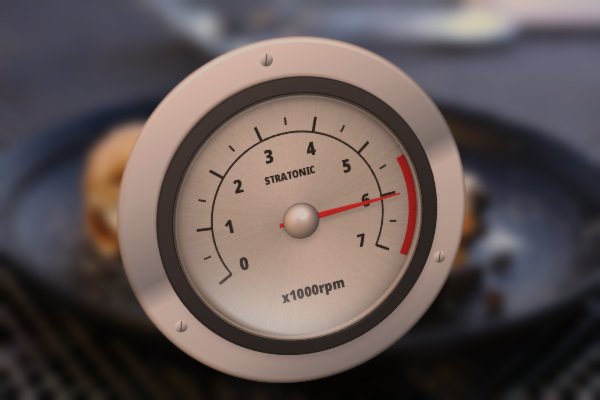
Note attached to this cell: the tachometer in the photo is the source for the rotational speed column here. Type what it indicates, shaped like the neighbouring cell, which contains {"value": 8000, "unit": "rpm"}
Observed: {"value": 6000, "unit": "rpm"}
